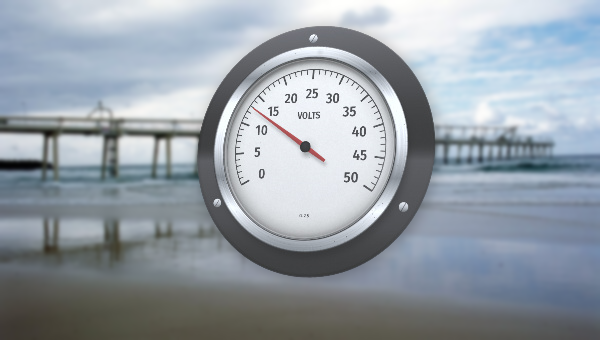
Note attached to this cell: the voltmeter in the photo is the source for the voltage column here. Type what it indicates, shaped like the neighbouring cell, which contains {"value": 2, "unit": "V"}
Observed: {"value": 13, "unit": "V"}
